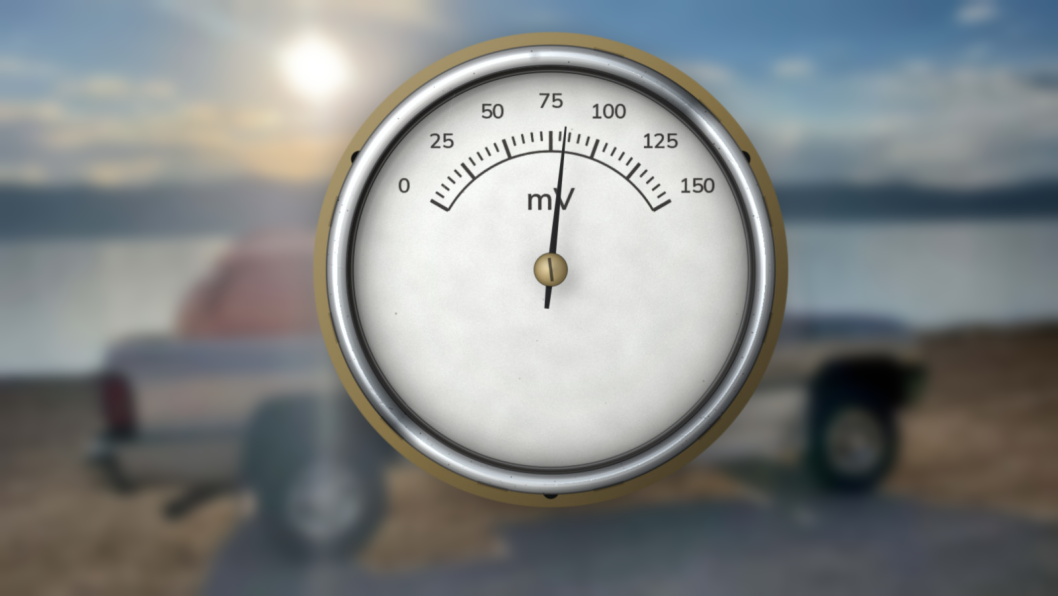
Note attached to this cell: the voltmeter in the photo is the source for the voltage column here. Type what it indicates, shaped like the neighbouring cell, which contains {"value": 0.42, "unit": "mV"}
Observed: {"value": 82.5, "unit": "mV"}
